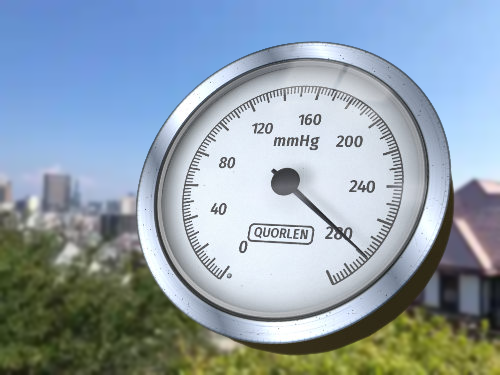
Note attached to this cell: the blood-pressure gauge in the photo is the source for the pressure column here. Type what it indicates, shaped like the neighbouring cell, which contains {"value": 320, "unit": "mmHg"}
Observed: {"value": 280, "unit": "mmHg"}
